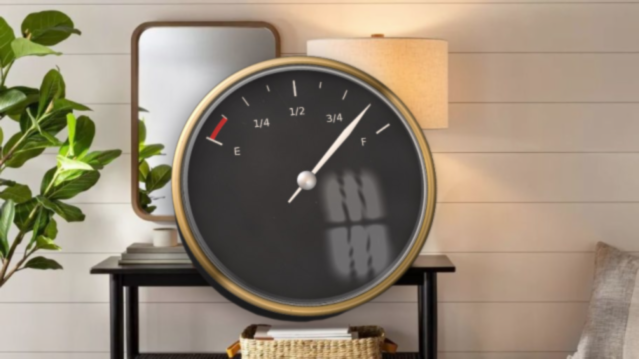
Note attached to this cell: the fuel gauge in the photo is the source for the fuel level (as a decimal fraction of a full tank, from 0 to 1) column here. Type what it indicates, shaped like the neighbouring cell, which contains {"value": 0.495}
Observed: {"value": 0.875}
